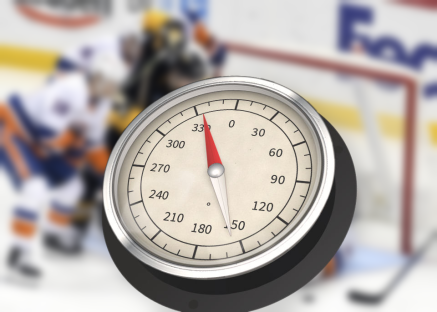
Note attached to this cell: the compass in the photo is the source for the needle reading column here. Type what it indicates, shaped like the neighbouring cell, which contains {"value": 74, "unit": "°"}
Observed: {"value": 335, "unit": "°"}
